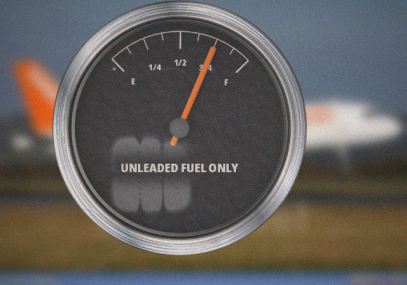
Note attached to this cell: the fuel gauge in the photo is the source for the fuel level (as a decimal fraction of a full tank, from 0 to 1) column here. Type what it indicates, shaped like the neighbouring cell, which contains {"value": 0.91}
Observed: {"value": 0.75}
